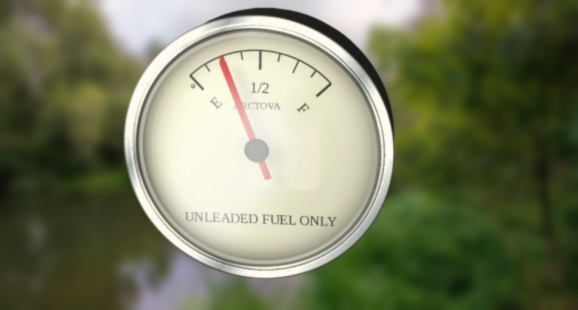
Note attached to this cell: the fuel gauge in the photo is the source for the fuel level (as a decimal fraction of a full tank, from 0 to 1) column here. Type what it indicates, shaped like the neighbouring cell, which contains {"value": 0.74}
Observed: {"value": 0.25}
